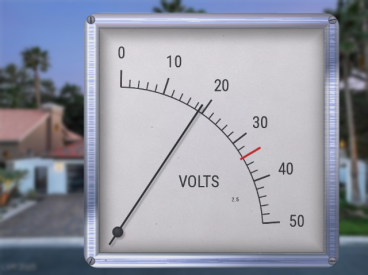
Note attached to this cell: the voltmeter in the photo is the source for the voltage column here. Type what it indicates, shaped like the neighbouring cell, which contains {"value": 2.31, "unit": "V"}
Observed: {"value": 19, "unit": "V"}
